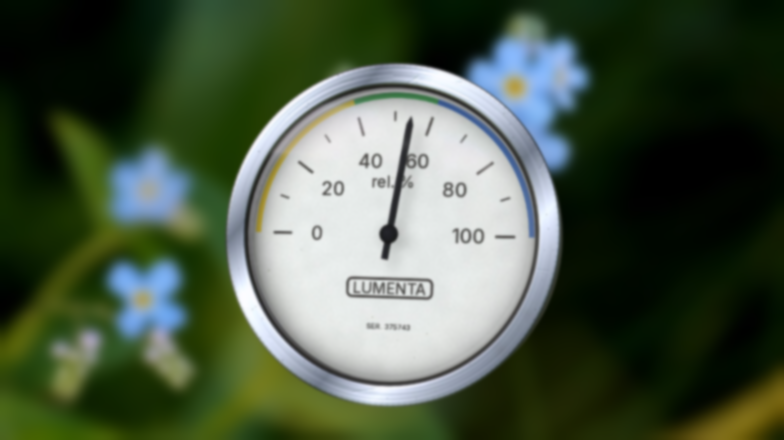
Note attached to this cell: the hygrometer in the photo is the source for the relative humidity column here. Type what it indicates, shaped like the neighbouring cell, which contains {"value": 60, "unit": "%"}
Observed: {"value": 55, "unit": "%"}
